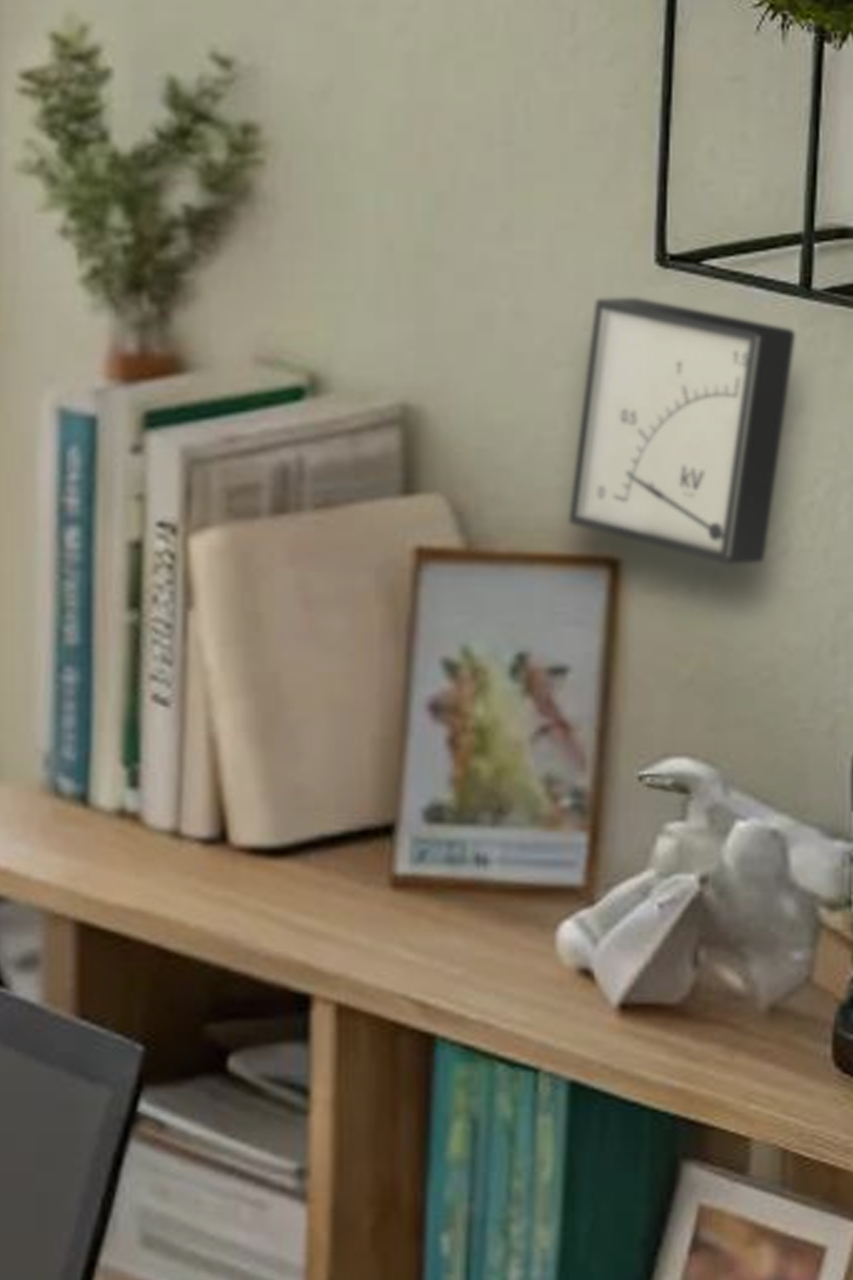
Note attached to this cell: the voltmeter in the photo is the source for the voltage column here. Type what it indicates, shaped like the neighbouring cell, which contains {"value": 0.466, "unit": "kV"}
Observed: {"value": 0.2, "unit": "kV"}
